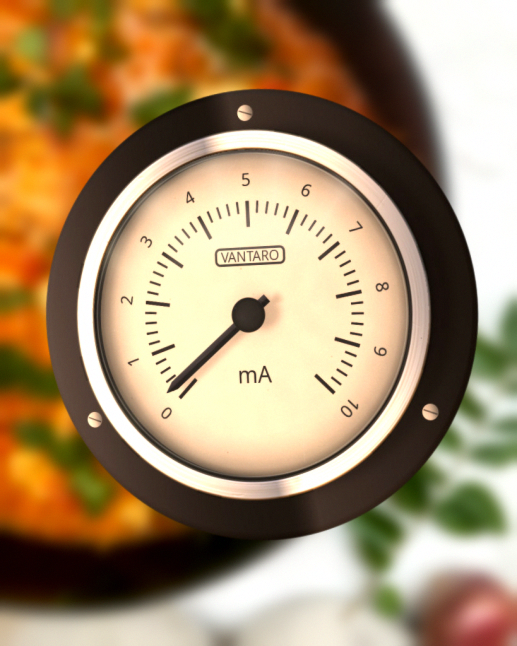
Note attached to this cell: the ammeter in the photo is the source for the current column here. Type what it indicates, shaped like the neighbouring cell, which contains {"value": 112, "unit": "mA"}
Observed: {"value": 0.2, "unit": "mA"}
